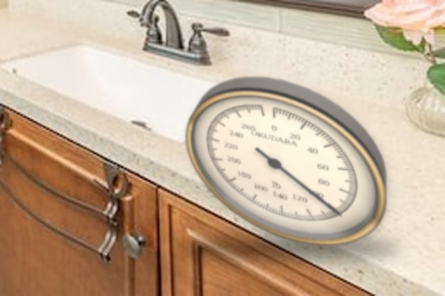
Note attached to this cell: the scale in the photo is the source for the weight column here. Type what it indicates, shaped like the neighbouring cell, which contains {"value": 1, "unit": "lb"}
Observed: {"value": 100, "unit": "lb"}
